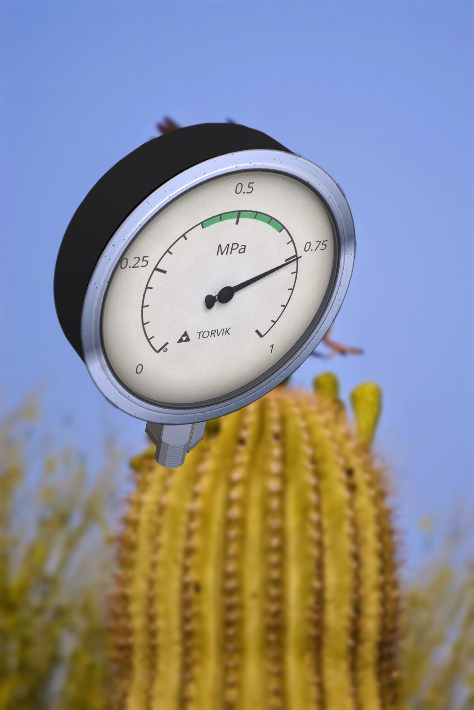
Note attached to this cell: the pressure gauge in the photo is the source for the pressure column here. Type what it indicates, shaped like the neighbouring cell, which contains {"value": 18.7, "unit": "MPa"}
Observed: {"value": 0.75, "unit": "MPa"}
